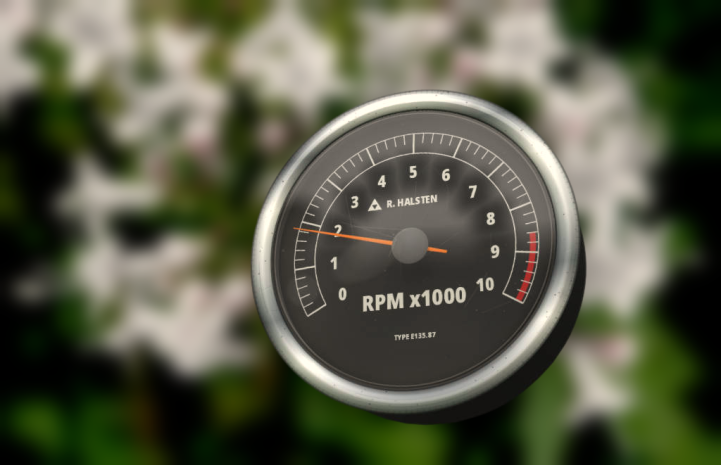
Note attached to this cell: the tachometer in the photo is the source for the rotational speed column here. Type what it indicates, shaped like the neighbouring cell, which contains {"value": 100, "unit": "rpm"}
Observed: {"value": 1800, "unit": "rpm"}
